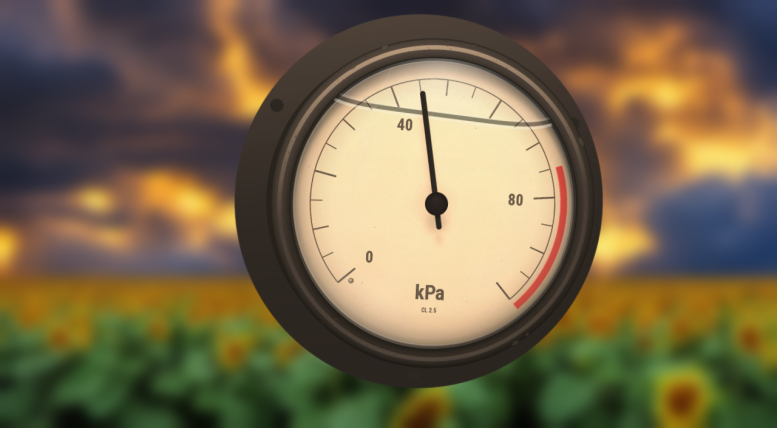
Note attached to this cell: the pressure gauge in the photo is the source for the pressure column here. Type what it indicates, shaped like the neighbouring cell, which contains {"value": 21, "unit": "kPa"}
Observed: {"value": 45, "unit": "kPa"}
